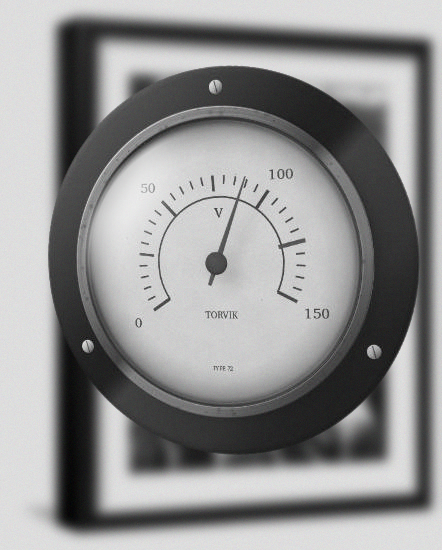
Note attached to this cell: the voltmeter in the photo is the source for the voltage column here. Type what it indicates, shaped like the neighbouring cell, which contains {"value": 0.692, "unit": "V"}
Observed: {"value": 90, "unit": "V"}
